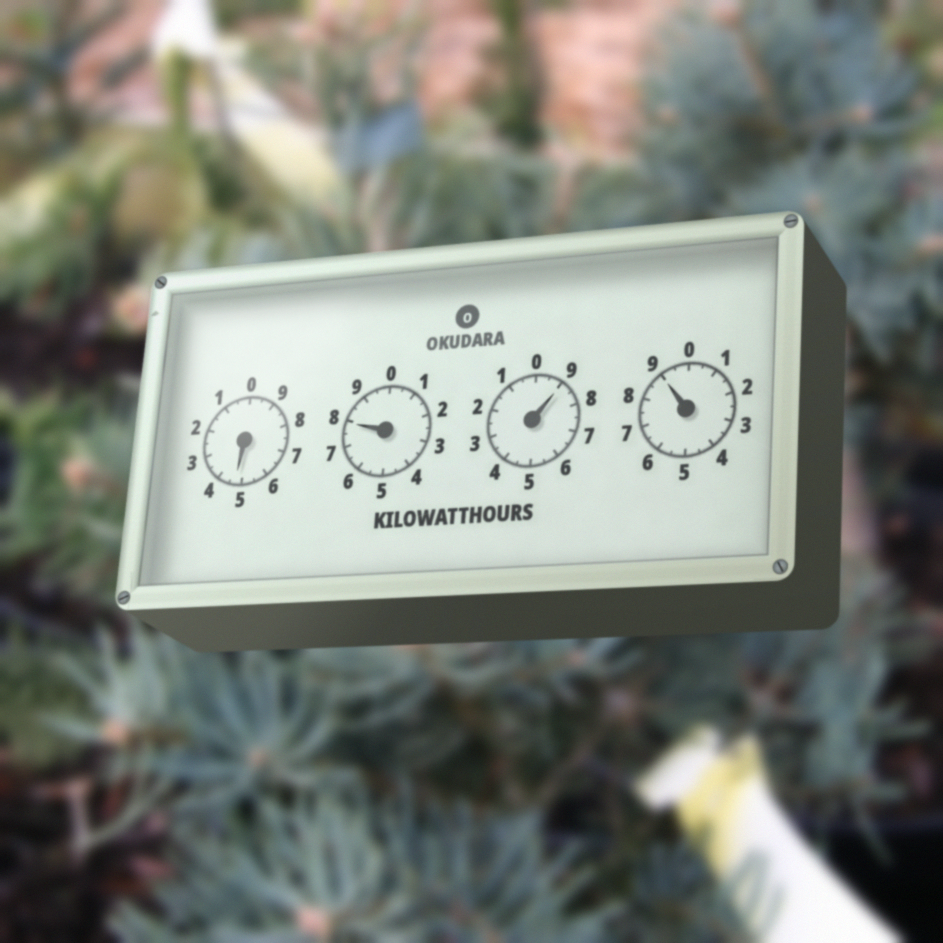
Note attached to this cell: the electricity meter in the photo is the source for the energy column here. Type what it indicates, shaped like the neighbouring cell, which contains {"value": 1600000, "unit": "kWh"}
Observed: {"value": 4789, "unit": "kWh"}
